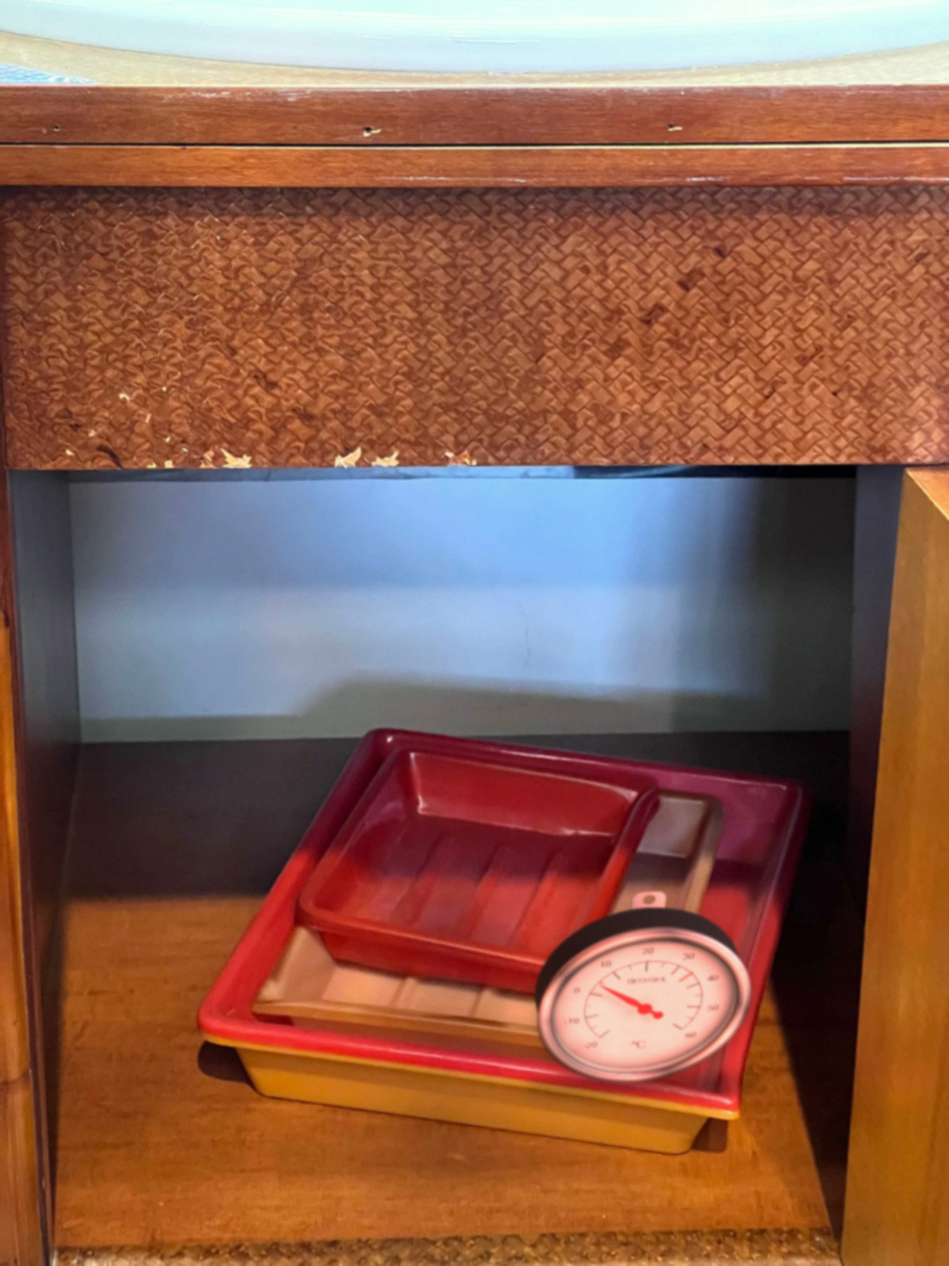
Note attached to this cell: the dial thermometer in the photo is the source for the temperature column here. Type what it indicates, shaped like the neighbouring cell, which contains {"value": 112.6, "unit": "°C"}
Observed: {"value": 5, "unit": "°C"}
